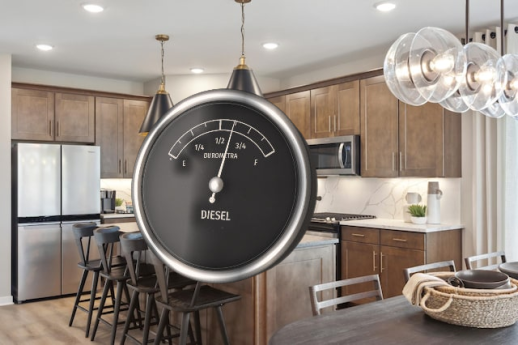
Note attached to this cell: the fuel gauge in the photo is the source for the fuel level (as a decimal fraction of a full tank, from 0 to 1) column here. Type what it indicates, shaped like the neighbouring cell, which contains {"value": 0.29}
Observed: {"value": 0.625}
